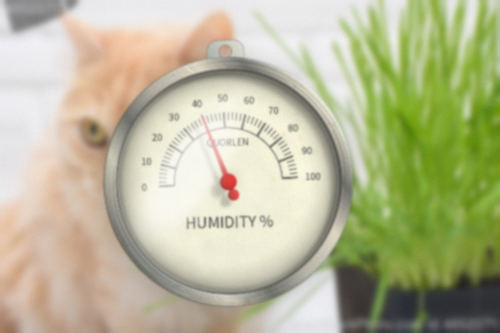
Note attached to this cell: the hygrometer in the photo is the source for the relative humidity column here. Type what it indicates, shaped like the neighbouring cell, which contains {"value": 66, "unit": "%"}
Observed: {"value": 40, "unit": "%"}
